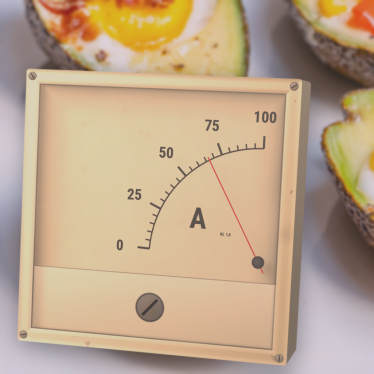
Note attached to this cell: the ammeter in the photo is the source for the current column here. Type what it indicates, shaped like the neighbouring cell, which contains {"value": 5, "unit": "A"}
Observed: {"value": 67.5, "unit": "A"}
